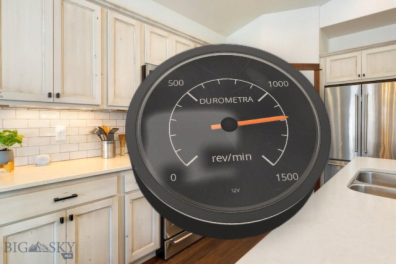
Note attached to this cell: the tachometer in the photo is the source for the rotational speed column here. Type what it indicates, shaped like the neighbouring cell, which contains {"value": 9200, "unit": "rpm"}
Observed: {"value": 1200, "unit": "rpm"}
